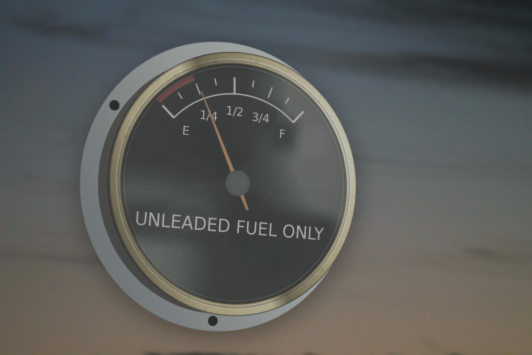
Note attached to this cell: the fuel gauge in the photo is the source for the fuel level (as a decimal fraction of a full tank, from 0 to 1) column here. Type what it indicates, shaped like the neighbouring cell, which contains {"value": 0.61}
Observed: {"value": 0.25}
